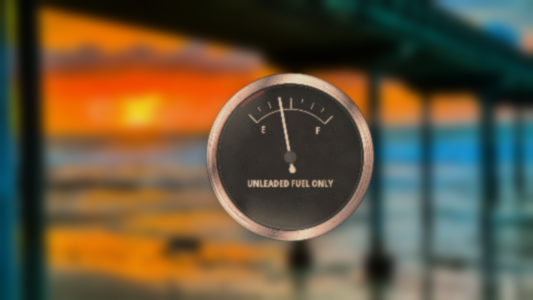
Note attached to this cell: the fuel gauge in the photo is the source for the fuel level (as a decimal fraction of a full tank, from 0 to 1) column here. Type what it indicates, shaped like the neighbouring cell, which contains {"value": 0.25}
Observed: {"value": 0.375}
